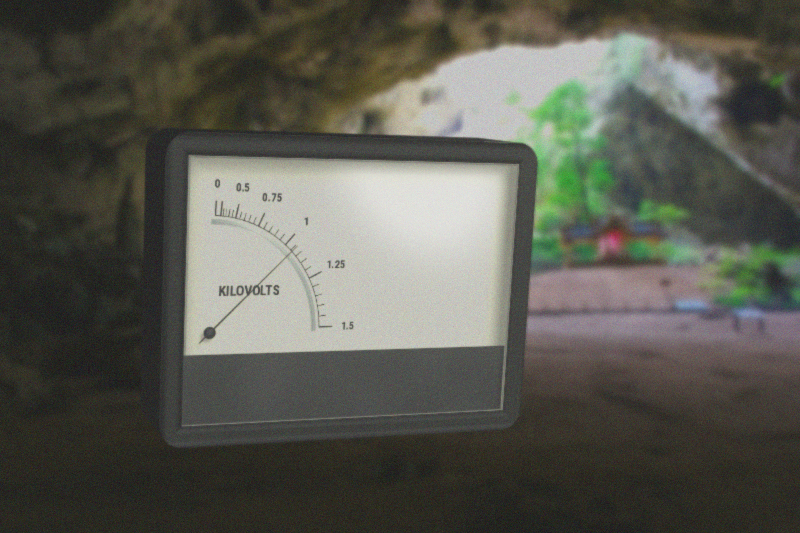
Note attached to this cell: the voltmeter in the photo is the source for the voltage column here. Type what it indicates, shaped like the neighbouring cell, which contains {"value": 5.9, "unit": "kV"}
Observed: {"value": 1.05, "unit": "kV"}
